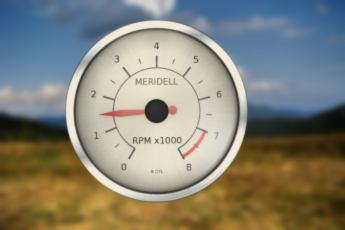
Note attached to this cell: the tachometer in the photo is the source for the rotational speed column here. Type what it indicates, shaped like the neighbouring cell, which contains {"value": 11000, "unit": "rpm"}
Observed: {"value": 1500, "unit": "rpm"}
